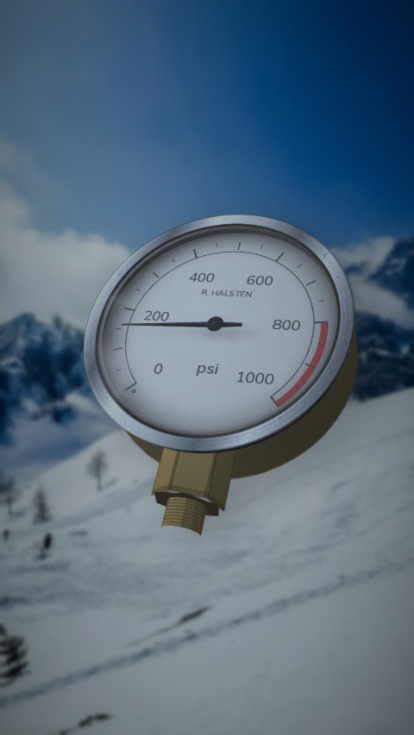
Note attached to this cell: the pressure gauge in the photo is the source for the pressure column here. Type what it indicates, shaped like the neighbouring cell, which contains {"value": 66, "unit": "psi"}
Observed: {"value": 150, "unit": "psi"}
